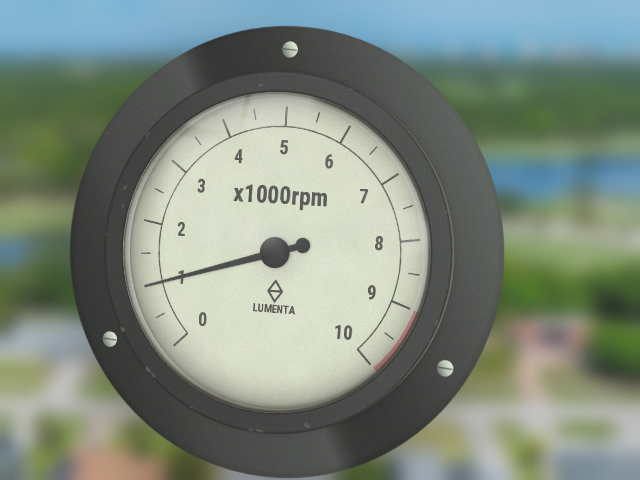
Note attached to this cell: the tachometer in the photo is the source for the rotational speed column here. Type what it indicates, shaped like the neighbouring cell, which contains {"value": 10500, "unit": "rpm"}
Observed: {"value": 1000, "unit": "rpm"}
